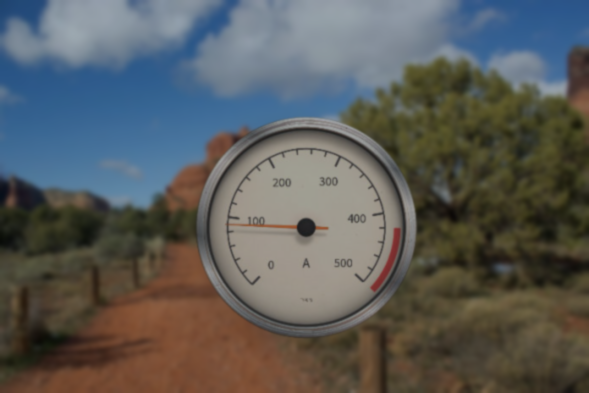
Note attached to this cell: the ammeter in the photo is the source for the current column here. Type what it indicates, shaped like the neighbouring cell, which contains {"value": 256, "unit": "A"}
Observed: {"value": 90, "unit": "A"}
